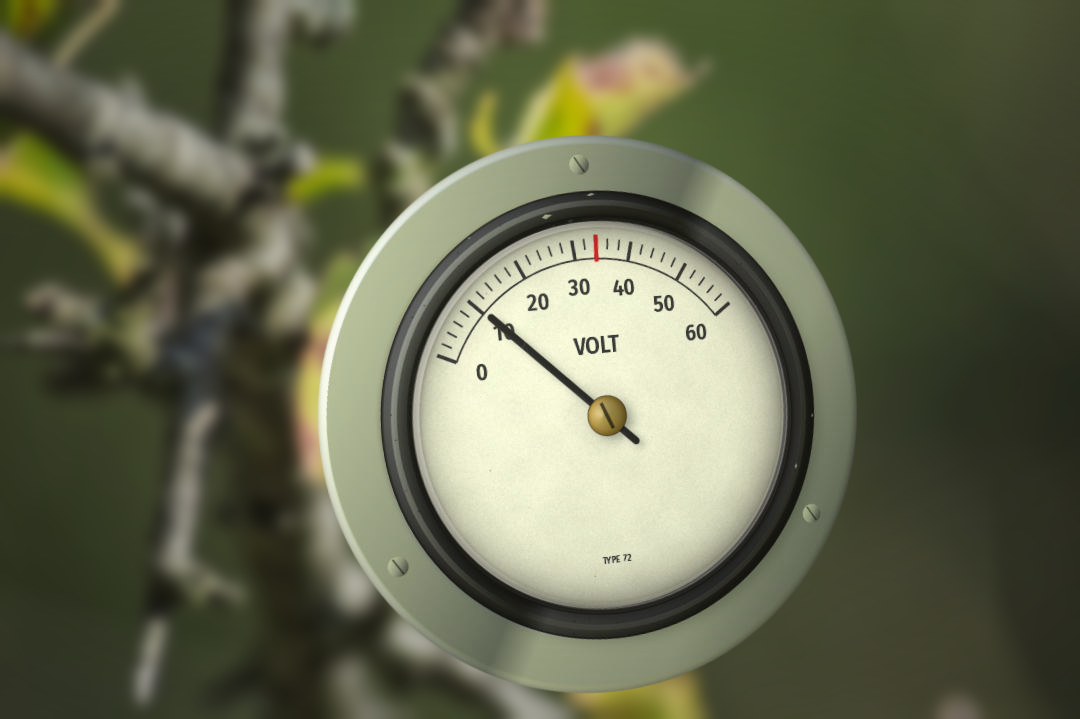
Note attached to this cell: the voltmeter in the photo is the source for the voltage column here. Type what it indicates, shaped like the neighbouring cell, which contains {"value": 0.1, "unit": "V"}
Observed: {"value": 10, "unit": "V"}
